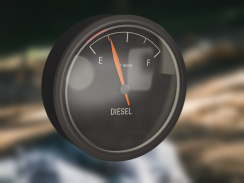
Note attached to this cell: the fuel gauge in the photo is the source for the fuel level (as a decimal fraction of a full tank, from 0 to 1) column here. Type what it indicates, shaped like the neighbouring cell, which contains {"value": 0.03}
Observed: {"value": 0.25}
